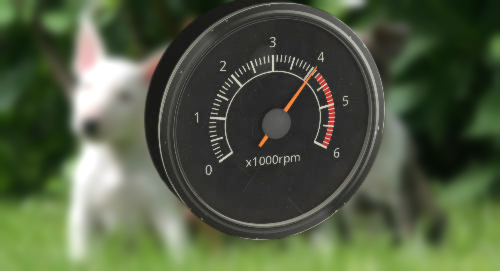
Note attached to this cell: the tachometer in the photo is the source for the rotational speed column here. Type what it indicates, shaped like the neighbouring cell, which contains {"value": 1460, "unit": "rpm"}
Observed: {"value": 4000, "unit": "rpm"}
